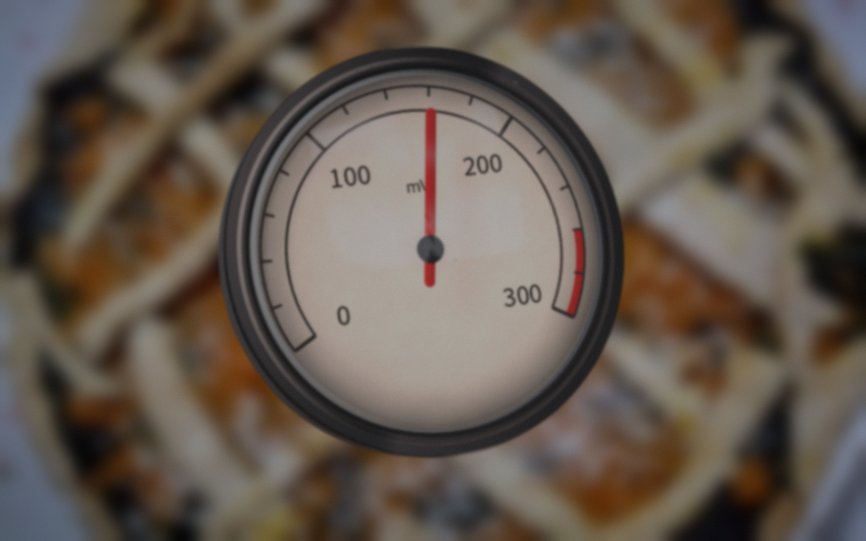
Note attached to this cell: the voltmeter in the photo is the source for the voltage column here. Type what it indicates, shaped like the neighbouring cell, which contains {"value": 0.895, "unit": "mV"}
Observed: {"value": 160, "unit": "mV"}
